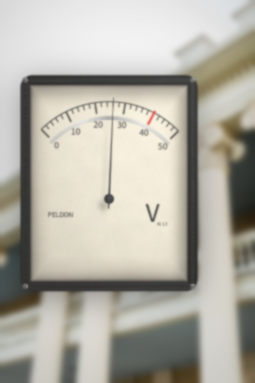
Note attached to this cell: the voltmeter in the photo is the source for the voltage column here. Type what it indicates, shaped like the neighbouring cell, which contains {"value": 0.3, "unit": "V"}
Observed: {"value": 26, "unit": "V"}
